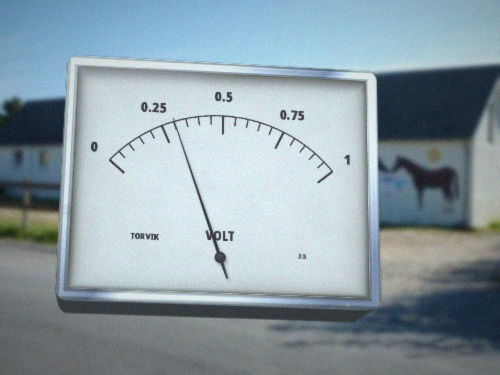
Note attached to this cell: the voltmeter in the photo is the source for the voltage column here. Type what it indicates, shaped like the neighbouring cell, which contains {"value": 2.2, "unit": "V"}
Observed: {"value": 0.3, "unit": "V"}
